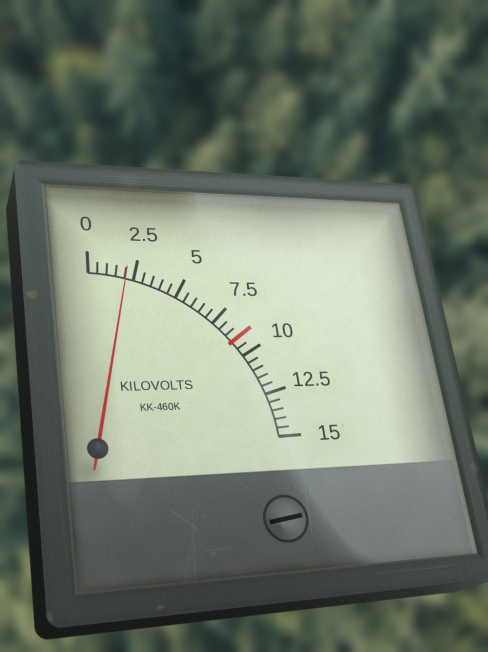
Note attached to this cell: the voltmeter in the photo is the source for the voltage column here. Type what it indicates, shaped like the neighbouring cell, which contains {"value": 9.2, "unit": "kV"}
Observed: {"value": 2, "unit": "kV"}
